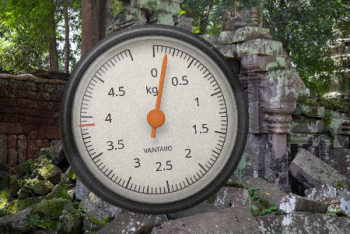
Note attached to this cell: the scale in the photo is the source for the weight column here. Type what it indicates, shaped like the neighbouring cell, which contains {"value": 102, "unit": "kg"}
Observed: {"value": 0.15, "unit": "kg"}
